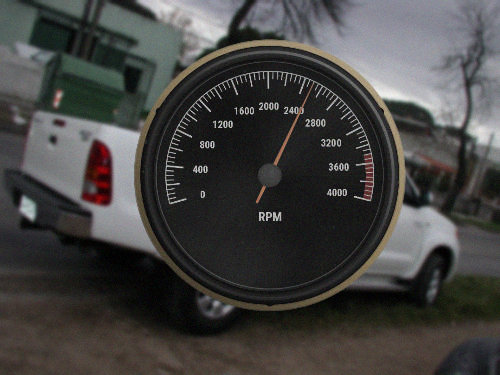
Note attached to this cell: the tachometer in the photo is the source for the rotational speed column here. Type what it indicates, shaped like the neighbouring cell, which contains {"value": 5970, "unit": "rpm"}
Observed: {"value": 2500, "unit": "rpm"}
